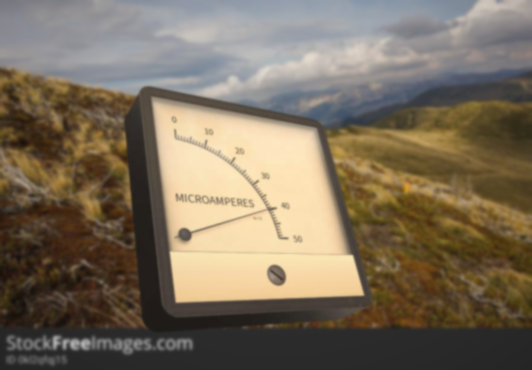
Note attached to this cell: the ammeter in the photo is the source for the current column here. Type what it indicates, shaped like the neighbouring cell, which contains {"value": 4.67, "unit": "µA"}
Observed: {"value": 40, "unit": "µA"}
